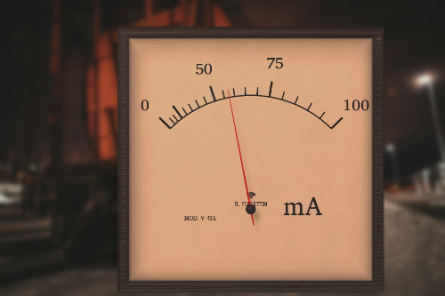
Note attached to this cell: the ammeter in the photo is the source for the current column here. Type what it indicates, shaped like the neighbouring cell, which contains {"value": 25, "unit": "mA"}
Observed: {"value": 57.5, "unit": "mA"}
